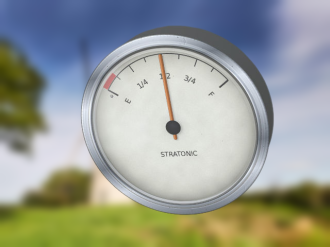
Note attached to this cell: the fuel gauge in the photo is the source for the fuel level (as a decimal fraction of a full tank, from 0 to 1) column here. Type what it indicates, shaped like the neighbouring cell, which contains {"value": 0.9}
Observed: {"value": 0.5}
